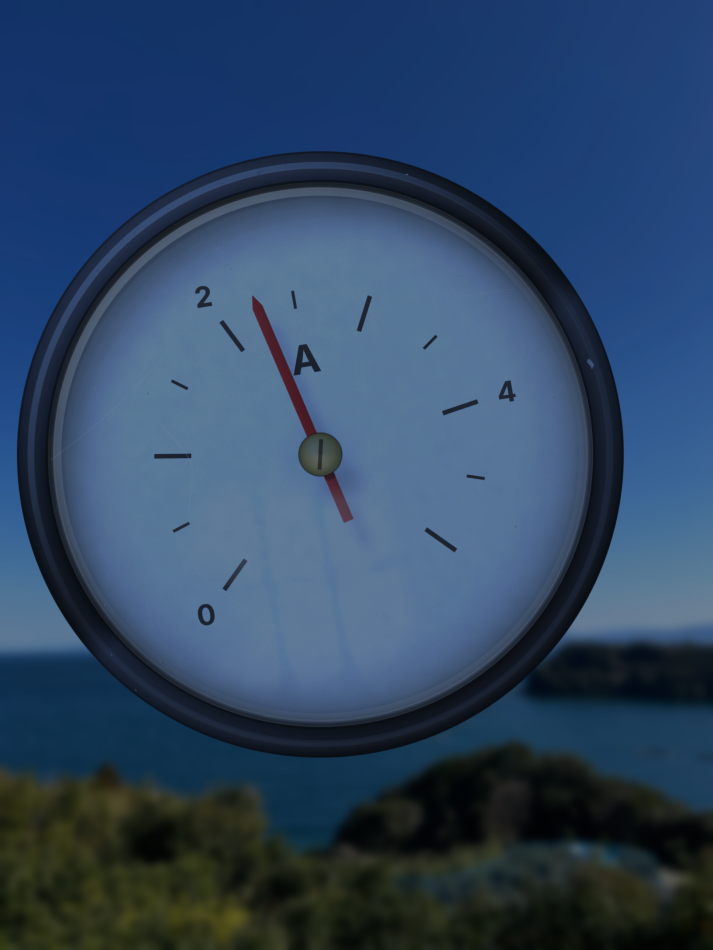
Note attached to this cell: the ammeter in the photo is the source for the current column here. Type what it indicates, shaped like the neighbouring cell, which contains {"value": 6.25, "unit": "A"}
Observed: {"value": 2.25, "unit": "A"}
